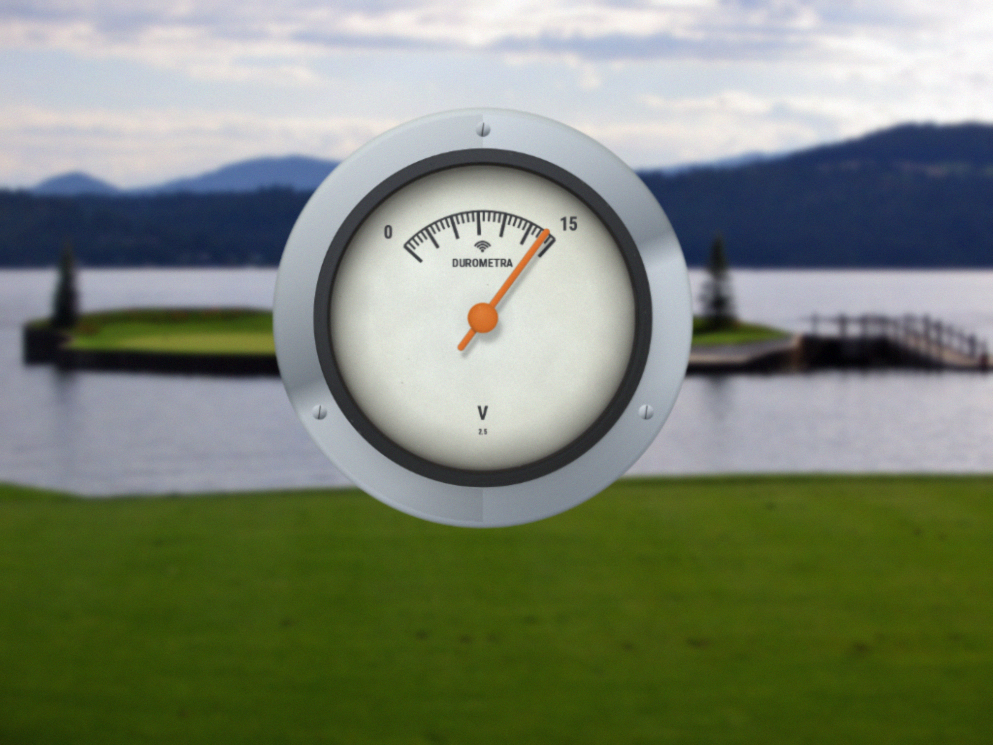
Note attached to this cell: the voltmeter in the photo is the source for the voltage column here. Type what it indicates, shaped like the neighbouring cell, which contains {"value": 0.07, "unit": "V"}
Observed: {"value": 14, "unit": "V"}
